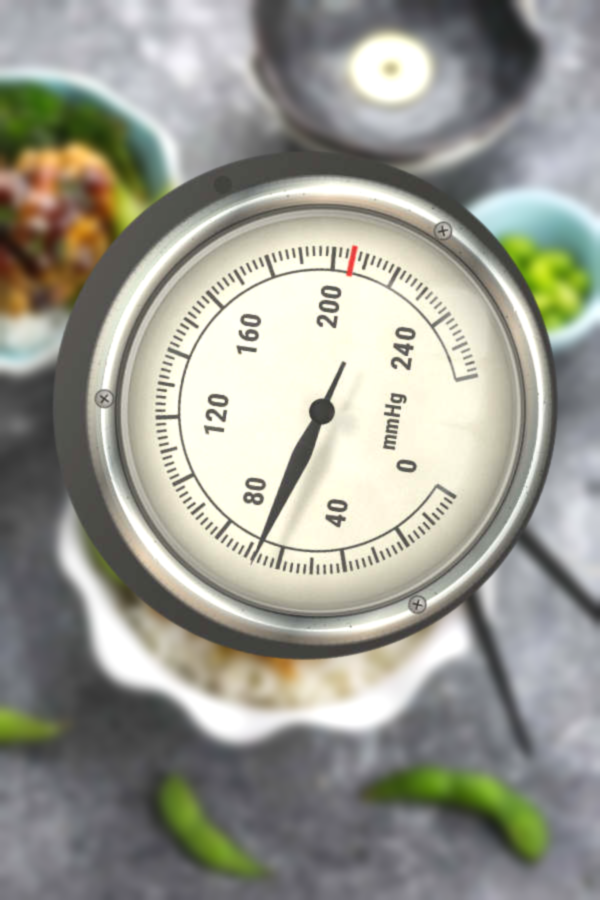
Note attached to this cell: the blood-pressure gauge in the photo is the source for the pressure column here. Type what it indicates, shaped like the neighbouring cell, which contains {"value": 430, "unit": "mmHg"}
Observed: {"value": 68, "unit": "mmHg"}
